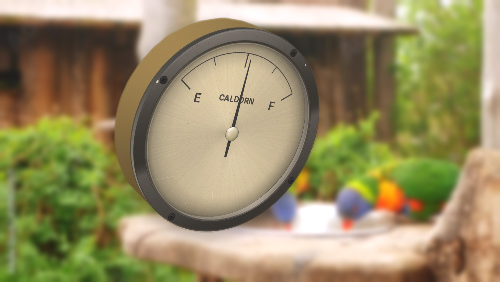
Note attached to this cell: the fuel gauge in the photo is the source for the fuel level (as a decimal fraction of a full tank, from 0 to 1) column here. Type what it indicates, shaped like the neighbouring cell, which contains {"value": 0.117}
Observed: {"value": 0.5}
